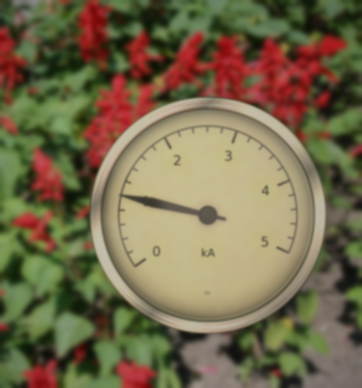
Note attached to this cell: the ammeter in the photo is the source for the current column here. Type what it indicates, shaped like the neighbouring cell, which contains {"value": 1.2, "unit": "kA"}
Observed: {"value": 1, "unit": "kA"}
